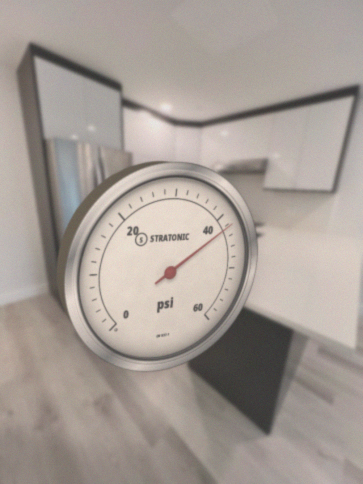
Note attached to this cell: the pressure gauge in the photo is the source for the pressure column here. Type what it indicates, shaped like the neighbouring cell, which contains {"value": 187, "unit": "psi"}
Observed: {"value": 42, "unit": "psi"}
